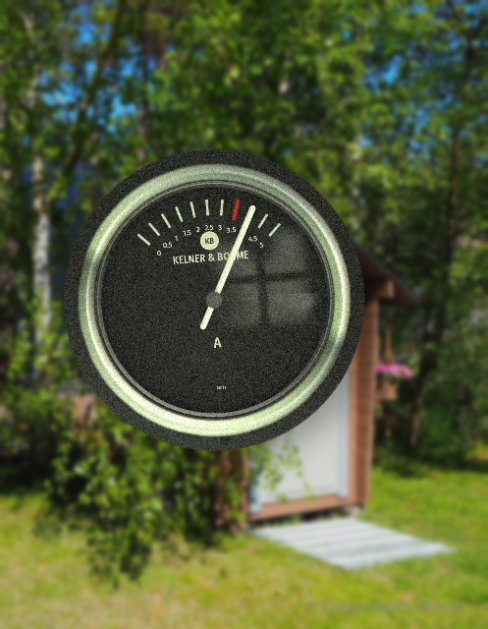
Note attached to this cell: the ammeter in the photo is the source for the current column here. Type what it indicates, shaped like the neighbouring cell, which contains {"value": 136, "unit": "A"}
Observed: {"value": 4, "unit": "A"}
